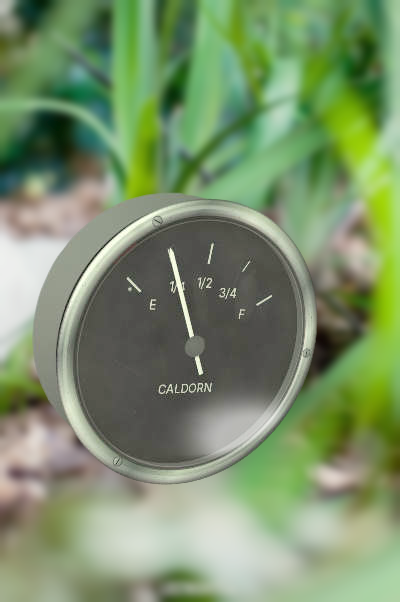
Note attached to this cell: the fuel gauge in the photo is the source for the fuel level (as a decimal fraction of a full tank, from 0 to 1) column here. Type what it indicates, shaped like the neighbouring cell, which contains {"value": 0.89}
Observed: {"value": 0.25}
